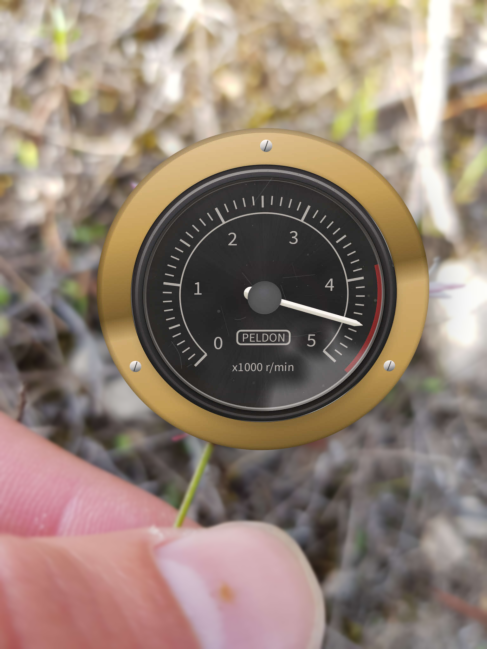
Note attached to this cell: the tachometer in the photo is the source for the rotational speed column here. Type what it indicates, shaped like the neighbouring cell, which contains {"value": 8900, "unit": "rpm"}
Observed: {"value": 4500, "unit": "rpm"}
